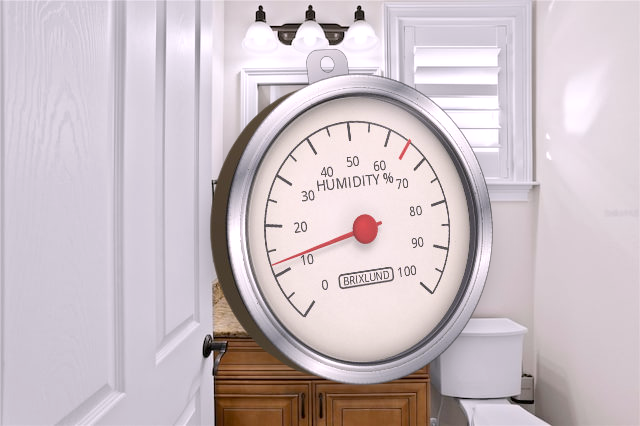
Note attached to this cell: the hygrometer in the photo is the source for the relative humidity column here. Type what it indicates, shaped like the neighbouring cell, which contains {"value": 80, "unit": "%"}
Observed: {"value": 12.5, "unit": "%"}
